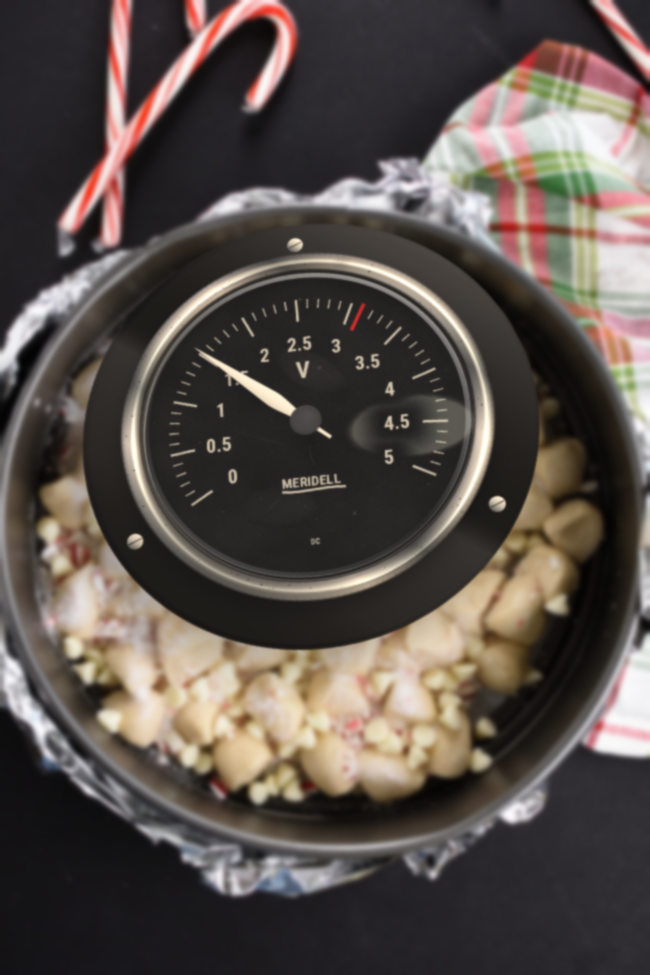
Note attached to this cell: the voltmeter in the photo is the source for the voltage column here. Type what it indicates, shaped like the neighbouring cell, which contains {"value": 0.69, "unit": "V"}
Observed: {"value": 1.5, "unit": "V"}
